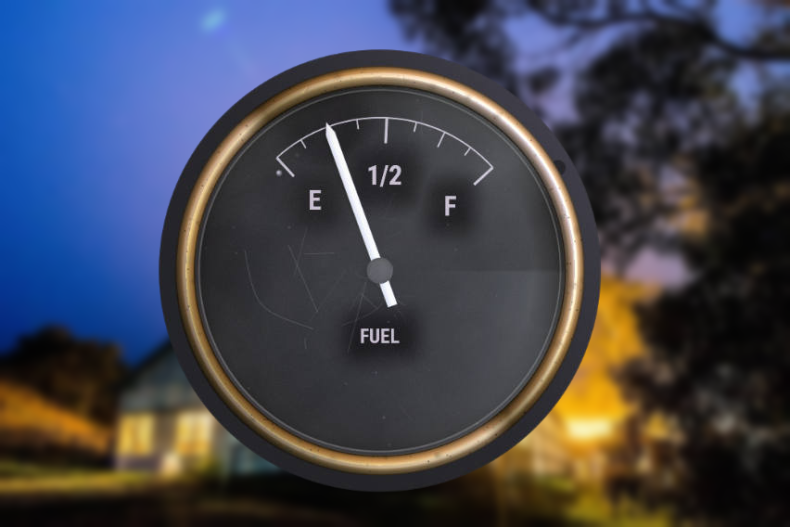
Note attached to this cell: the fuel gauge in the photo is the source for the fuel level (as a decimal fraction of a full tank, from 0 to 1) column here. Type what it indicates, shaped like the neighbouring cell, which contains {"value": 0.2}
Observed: {"value": 0.25}
